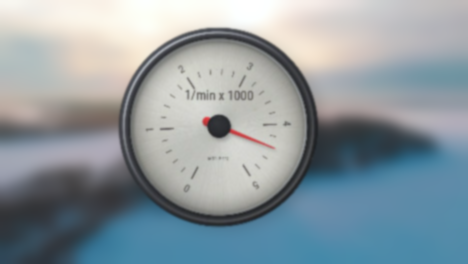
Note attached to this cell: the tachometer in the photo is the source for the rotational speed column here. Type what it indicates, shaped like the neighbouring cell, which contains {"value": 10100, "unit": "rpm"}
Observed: {"value": 4400, "unit": "rpm"}
